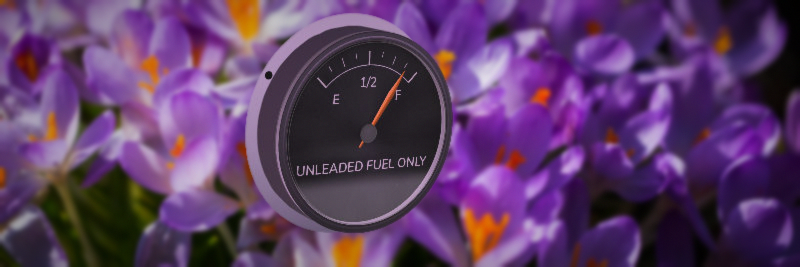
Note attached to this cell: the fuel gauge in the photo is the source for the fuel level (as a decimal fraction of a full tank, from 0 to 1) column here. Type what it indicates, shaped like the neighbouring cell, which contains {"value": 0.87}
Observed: {"value": 0.875}
